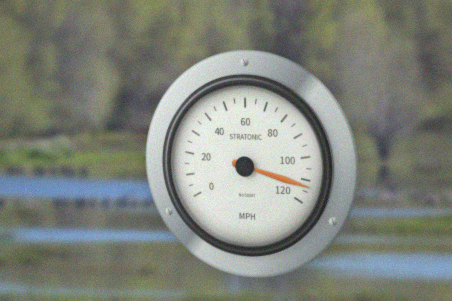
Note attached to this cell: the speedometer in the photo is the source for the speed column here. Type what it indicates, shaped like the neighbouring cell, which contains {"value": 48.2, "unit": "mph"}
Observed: {"value": 112.5, "unit": "mph"}
